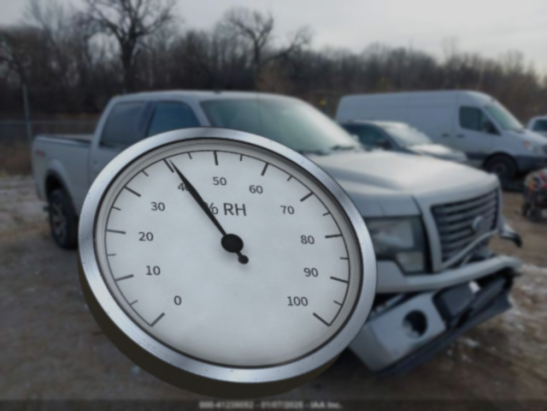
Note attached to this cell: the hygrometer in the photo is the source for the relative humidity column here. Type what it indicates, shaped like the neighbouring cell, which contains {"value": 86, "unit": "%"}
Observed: {"value": 40, "unit": "%"}
